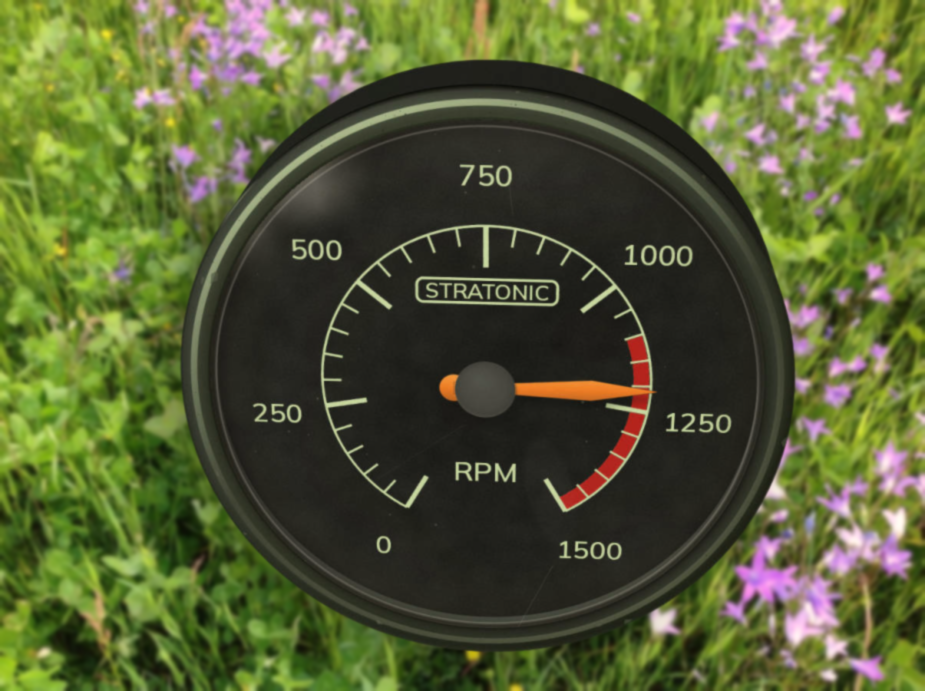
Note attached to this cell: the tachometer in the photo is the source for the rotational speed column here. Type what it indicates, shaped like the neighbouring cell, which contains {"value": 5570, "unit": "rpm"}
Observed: {"value": 1200, "unit": "rpm"}
